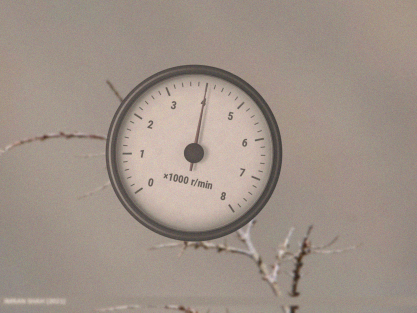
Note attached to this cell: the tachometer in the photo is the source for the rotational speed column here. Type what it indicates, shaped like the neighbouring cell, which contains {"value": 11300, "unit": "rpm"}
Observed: {"value": 4000, "unit": "rpm"}
